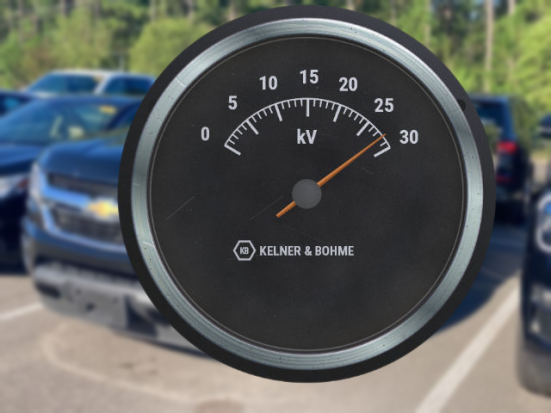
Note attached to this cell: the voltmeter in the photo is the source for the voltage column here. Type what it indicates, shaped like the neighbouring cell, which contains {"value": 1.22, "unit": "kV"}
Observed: {"value": 28, "unit": "kV"}
